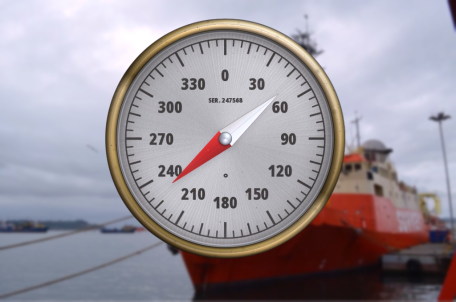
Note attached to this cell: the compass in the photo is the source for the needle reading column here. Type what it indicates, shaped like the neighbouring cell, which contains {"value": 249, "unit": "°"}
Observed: {"value": 230, "unit": "°"}
